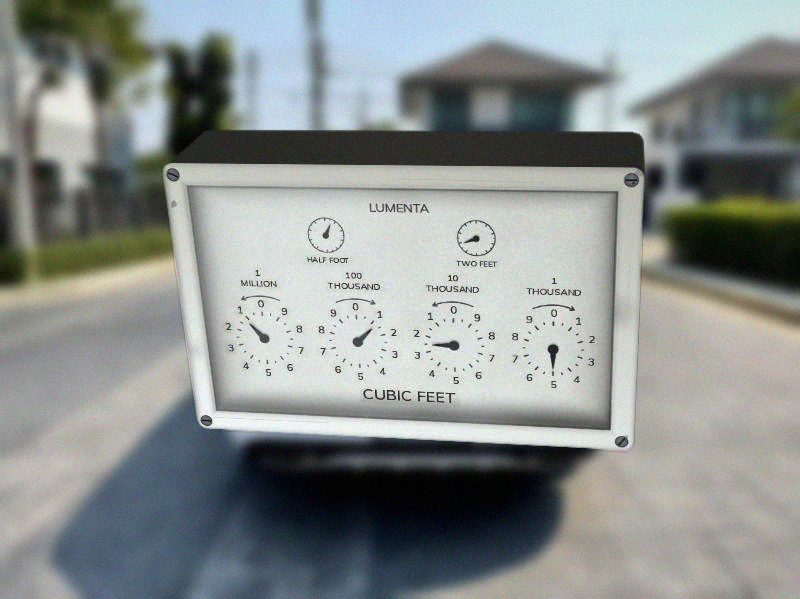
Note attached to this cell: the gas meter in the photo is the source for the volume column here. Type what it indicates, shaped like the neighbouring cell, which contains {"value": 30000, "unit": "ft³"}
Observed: {"value": 112500, "unit": "ft³"}
